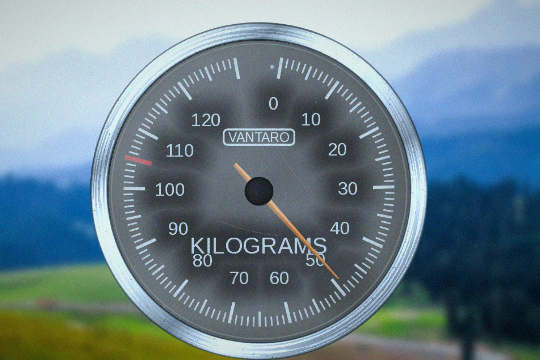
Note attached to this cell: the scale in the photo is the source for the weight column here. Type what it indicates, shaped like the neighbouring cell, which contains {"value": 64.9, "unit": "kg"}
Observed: {"value": 49, "unit": "kg"}
